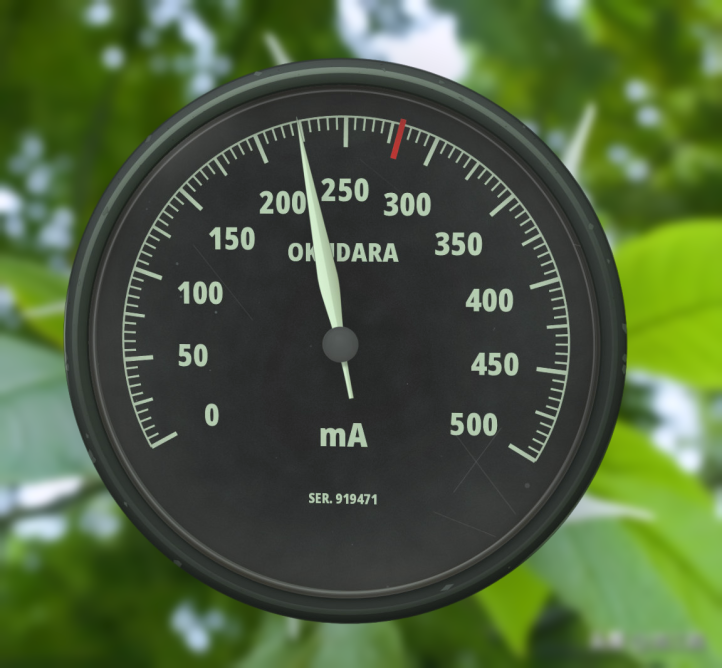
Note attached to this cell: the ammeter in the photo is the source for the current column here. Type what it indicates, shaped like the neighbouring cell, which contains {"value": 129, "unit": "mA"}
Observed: {"value": 225, "unit": "mA"}
